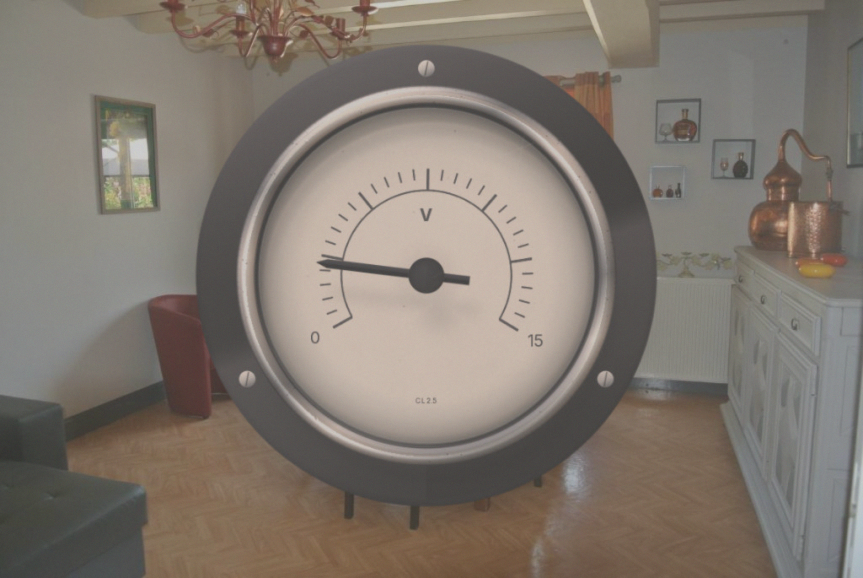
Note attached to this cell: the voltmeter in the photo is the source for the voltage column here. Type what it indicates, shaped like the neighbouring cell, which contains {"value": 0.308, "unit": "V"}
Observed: {"value": 2.25, "unit": "V"}
